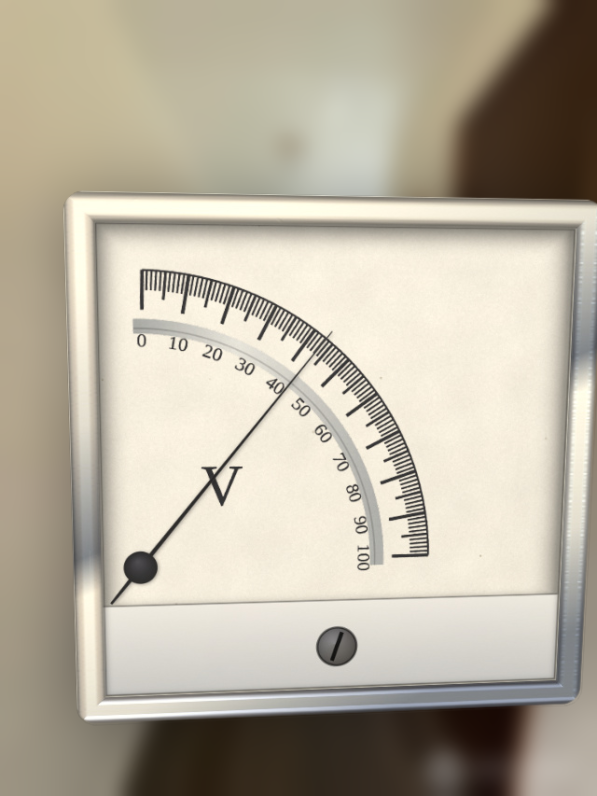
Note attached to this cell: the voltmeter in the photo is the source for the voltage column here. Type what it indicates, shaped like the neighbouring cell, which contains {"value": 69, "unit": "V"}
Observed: {"value": 43, "unit": "V"}
